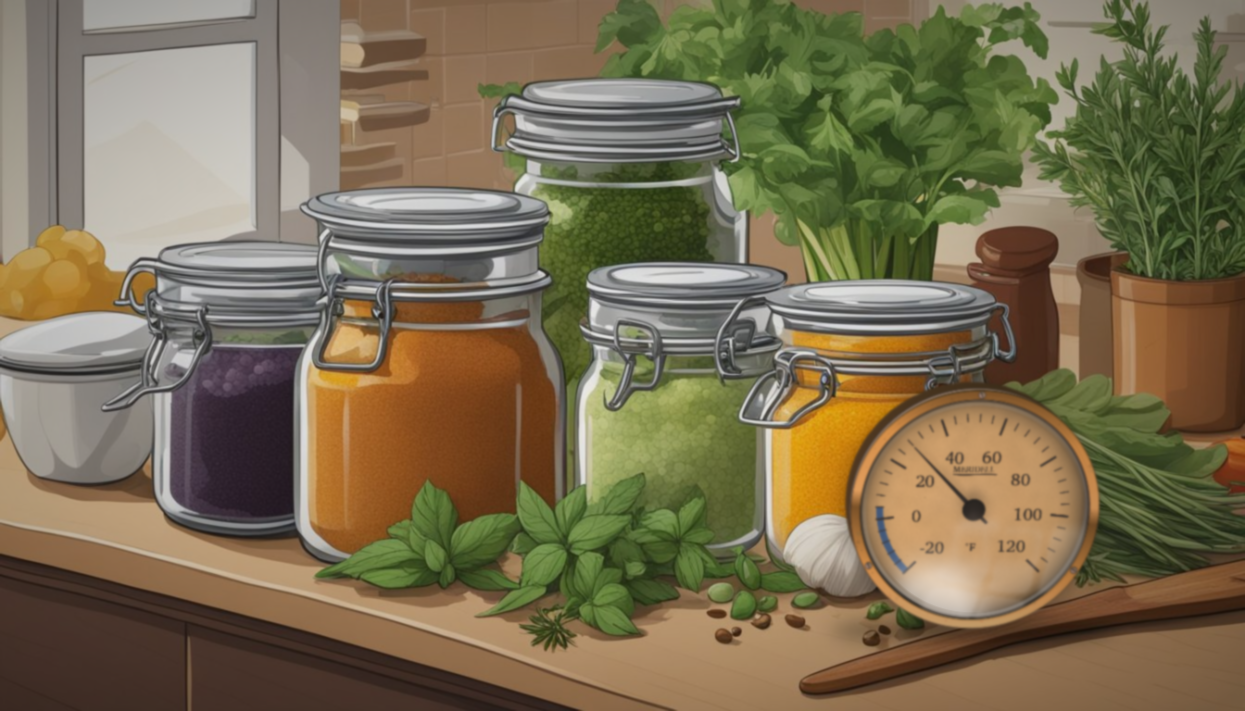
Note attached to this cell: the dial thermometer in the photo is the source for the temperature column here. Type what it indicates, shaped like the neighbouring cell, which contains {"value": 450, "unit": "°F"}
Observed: {"value": 28, "unit": "°F"}
